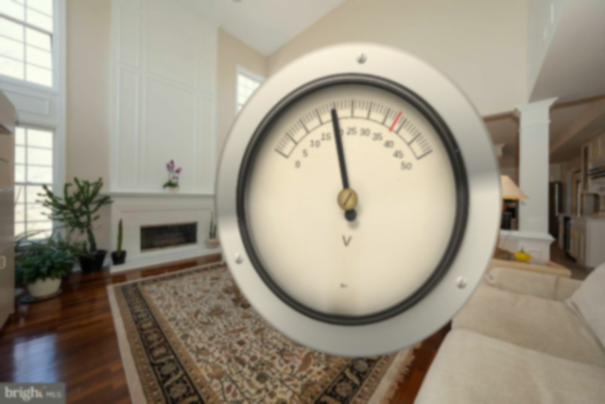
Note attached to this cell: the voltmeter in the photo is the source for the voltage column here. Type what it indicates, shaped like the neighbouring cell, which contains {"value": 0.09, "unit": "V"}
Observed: {"value": 20, "unit": "V"}
